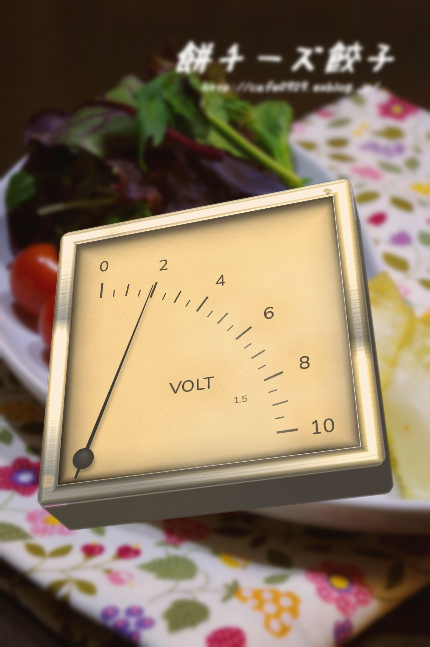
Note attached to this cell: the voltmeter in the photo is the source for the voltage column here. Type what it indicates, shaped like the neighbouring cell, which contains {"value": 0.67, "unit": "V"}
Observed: {"value": 2, "unit": "V"}
